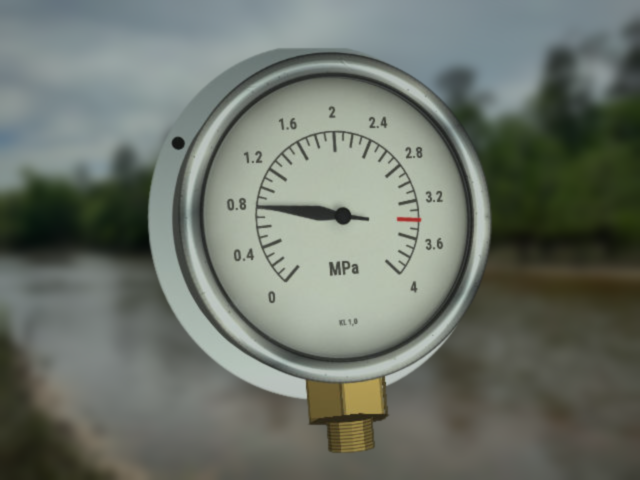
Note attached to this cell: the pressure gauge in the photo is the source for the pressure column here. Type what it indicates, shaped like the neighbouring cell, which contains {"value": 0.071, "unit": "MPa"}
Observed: {"value": 0.8, "unit": "MPa"}
